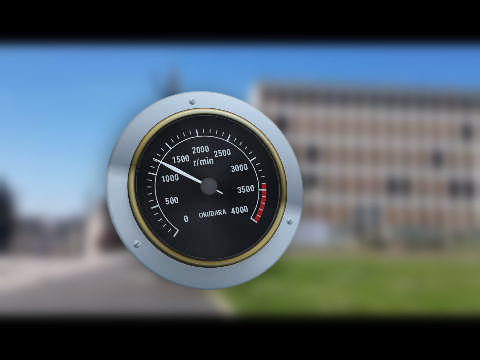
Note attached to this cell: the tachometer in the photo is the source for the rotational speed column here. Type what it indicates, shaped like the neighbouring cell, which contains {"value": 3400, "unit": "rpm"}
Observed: {"value": 1200, "unit": "rpm"}
